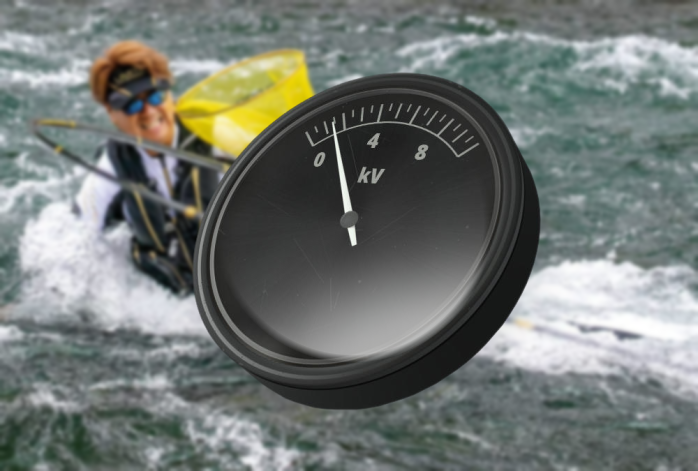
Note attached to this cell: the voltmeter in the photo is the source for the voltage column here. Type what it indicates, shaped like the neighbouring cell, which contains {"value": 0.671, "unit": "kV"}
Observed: {"value": 1.5, "unit": "kV"}
